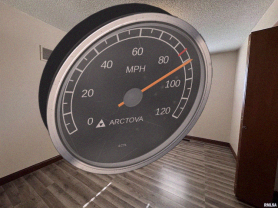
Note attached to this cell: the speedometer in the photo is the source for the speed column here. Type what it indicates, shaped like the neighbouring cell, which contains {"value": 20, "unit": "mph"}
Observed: {"value": 90, "unit": "mph"}
